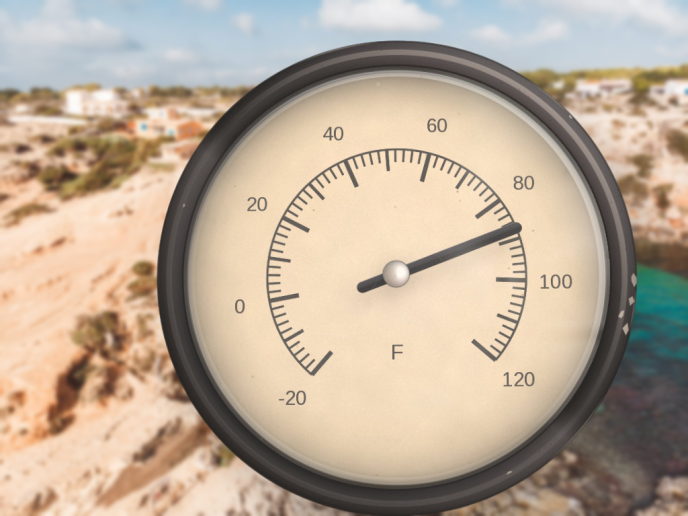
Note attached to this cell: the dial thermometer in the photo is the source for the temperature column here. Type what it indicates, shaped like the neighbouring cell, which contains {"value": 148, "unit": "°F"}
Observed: {"value": 88, "unit": "°F"}
